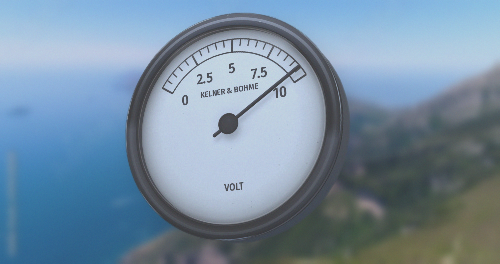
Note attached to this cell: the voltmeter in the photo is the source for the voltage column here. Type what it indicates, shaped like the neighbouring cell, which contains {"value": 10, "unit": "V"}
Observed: {"value": 9.5, "unit": "V"}
